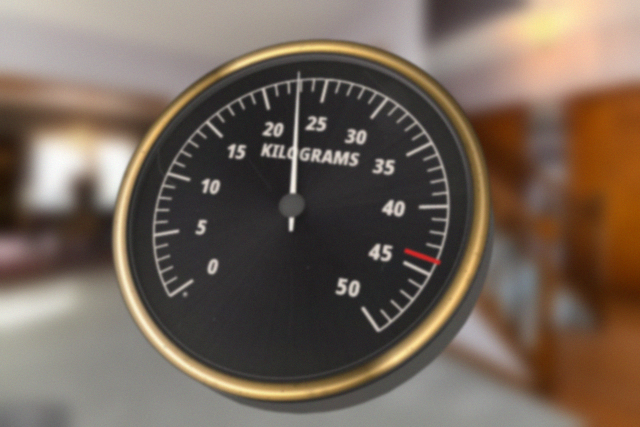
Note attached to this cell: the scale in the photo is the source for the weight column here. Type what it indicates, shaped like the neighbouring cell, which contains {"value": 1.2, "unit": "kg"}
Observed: {"value": 23, "unit": "kg"}
